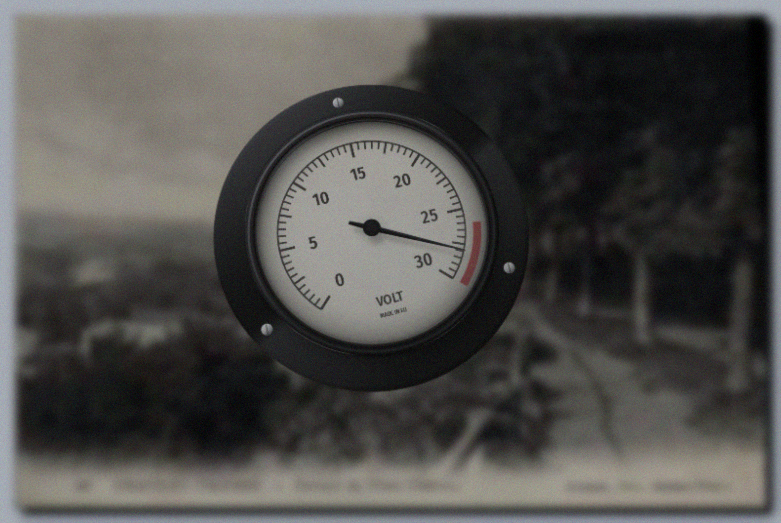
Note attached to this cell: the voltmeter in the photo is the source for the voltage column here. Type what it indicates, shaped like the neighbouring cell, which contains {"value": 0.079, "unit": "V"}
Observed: {"value": 28, "unit": "V"}
